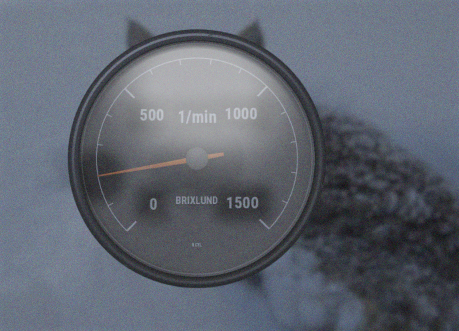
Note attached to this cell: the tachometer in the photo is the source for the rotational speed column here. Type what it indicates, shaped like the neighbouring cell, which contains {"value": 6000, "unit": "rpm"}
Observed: {"value": 200, "unit": "rpm"}
